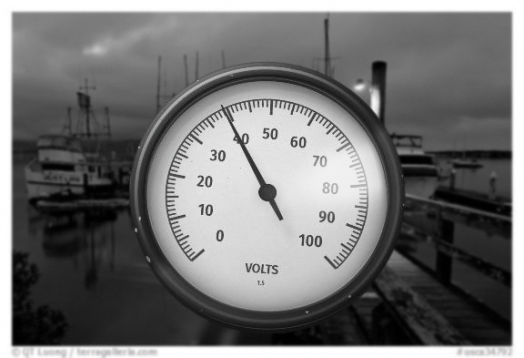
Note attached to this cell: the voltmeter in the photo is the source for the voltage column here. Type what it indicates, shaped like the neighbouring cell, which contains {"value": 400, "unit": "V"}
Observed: {"value": 39, "unit": "V"}
